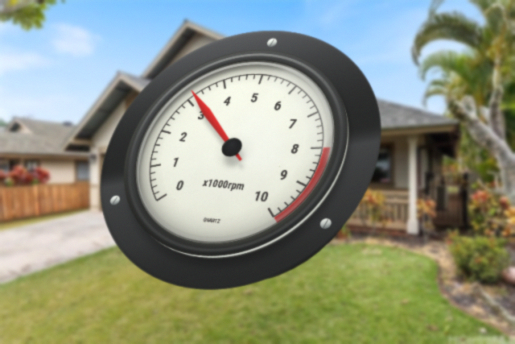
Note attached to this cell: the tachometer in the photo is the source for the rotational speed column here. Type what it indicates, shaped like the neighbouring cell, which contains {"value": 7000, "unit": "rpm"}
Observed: {"value": 3200, "unit": "rpm"}
